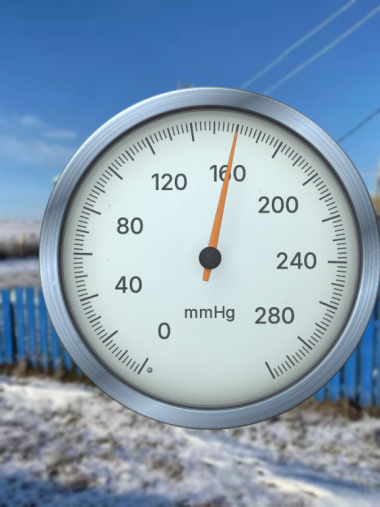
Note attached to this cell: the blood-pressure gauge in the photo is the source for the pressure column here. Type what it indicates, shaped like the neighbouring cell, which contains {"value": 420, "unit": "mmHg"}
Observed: {"value": 160, "unit": "mmHg"}
